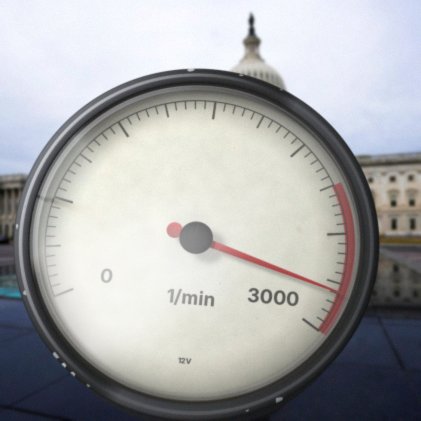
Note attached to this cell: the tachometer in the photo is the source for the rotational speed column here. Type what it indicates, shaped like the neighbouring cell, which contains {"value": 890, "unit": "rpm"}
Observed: {"value": 2800, "unit": "rpm"}
